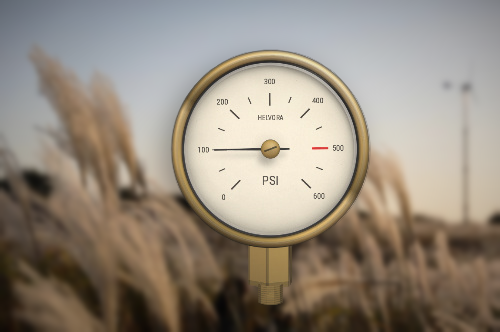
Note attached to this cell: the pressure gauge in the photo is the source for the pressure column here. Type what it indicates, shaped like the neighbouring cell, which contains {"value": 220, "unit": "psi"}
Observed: {"value": 100, "unit": "psi"}
